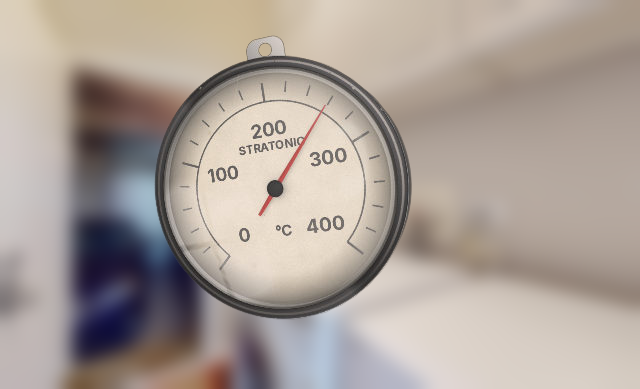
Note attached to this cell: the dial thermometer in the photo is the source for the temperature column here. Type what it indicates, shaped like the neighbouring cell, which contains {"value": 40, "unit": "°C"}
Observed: {"value": 260, "unit": "°C"}
